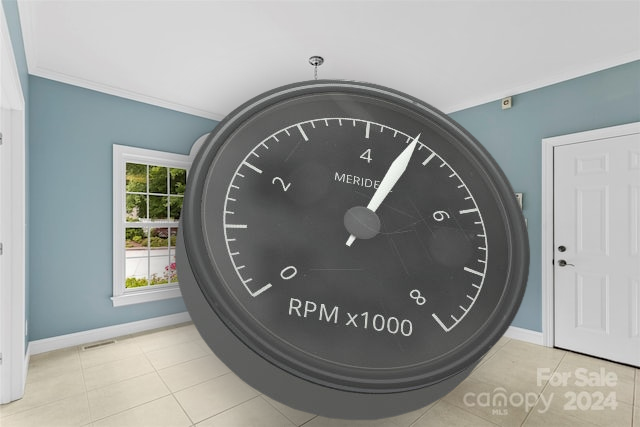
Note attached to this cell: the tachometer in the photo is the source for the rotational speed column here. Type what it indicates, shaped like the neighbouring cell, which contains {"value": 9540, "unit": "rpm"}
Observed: {"value": 4700, "unit": "rpm"}
